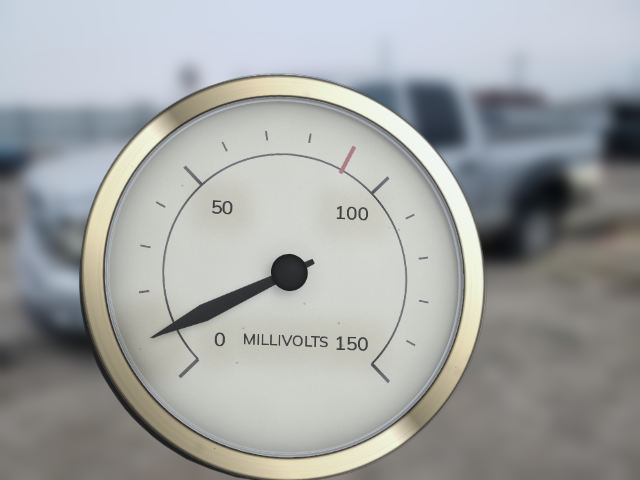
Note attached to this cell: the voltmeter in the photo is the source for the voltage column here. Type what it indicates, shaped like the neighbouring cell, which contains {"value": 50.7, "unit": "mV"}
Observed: {"value": 10, "unit": "mV"}
